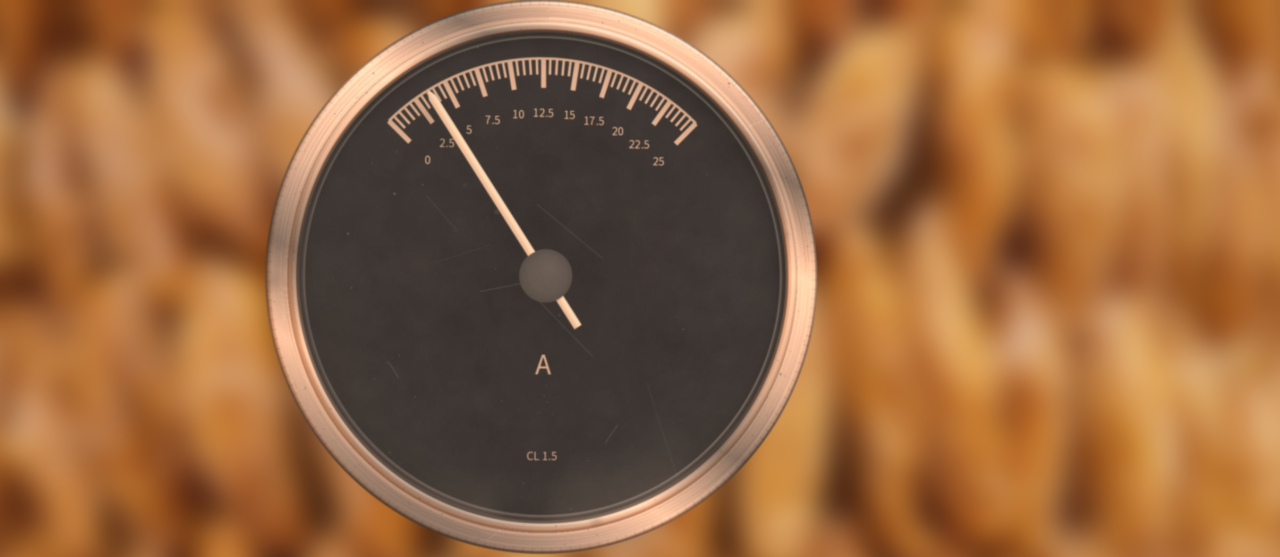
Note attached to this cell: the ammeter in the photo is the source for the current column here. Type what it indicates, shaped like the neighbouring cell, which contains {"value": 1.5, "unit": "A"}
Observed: {"value": 3.5, "unit": "A"}
